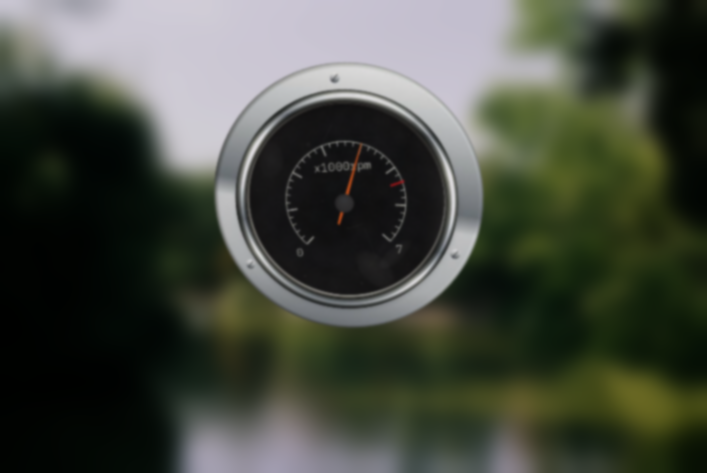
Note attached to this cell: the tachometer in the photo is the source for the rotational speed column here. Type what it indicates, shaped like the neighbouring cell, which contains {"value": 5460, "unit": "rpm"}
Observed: {"value": 4000, "unit": "rpm"}
